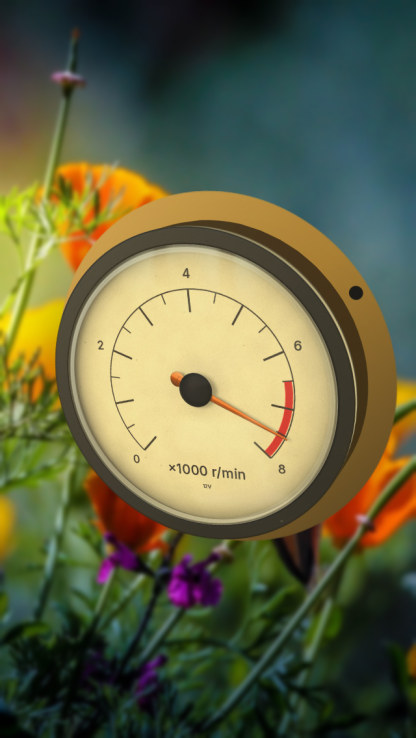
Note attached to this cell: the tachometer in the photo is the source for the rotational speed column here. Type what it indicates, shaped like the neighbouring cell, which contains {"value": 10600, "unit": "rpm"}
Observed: {"value": 7500, "unit": "rpm"}
